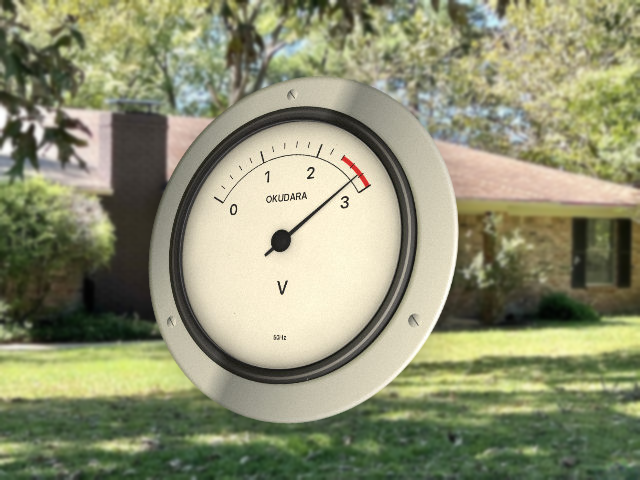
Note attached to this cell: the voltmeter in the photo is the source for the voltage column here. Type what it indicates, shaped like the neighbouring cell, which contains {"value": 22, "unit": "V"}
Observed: {"value": 2.8, "unit": "V"}
